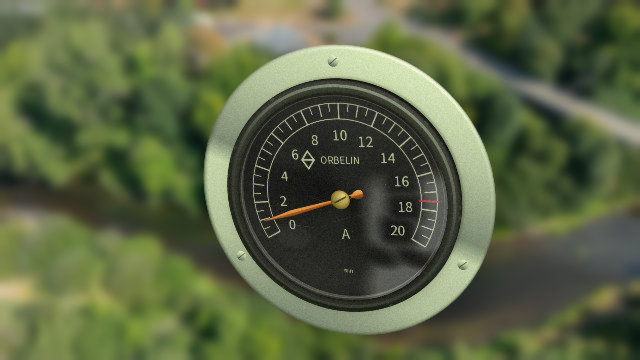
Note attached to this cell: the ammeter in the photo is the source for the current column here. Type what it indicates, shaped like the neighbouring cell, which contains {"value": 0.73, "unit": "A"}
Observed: {"value": 1, "unit": "A"}
